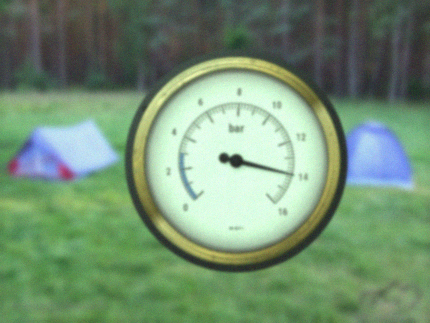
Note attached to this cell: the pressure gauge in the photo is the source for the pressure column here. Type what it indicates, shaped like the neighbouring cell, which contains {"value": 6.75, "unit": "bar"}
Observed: {"value": 14, "unit": "bar"}
